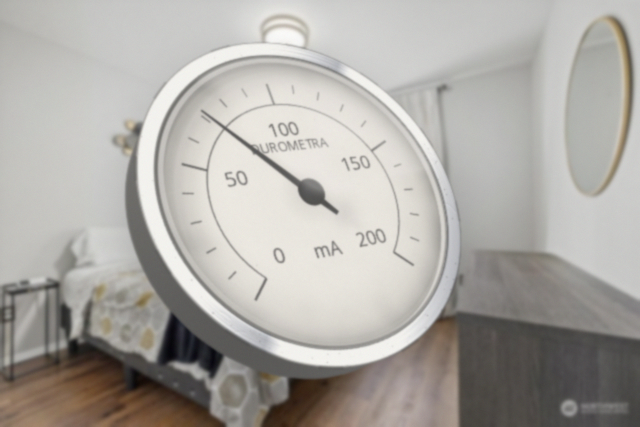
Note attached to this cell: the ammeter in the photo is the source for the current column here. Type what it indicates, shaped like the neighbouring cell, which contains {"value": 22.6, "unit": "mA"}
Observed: {"value": 70, "unit": "mA"}
